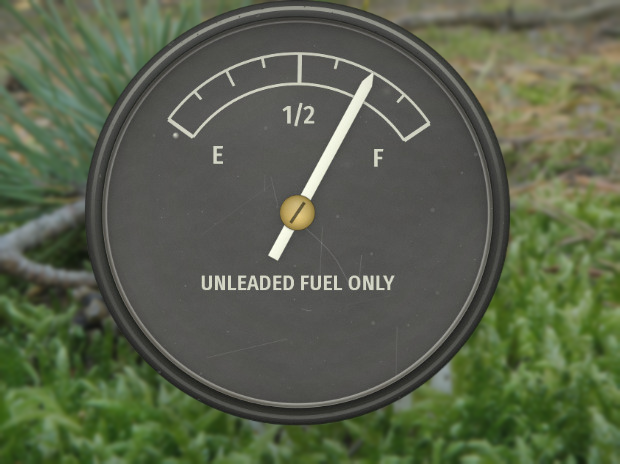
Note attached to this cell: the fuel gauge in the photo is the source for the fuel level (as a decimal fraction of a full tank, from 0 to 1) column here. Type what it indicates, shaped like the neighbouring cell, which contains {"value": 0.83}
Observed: {"value": 0.75}
